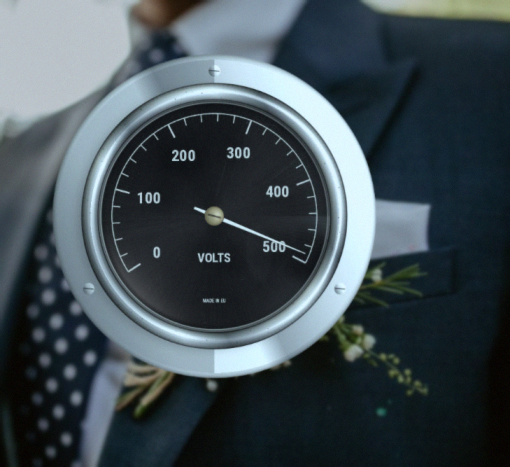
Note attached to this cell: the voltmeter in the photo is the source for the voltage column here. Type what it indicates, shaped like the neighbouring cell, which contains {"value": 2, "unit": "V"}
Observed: {"value": 490, "unit": "V"}
